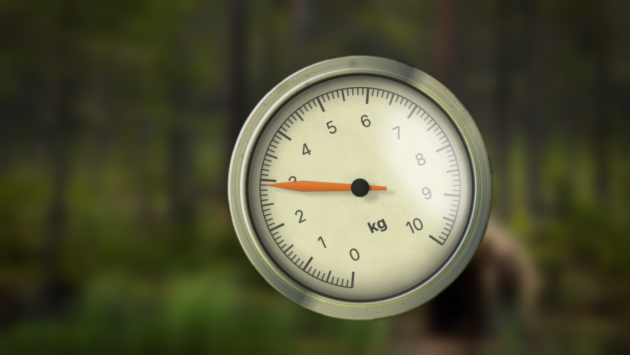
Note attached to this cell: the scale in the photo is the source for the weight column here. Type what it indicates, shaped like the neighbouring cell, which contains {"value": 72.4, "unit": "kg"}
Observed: {"value": 2.9, "unit": "kg"}
